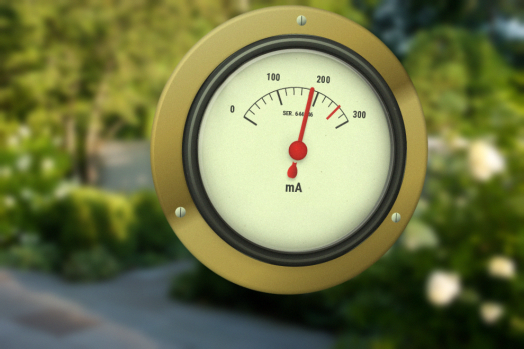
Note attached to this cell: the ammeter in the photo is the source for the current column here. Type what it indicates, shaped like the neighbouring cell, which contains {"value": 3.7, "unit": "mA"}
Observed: {"value": 180, "unit": "mA"}
